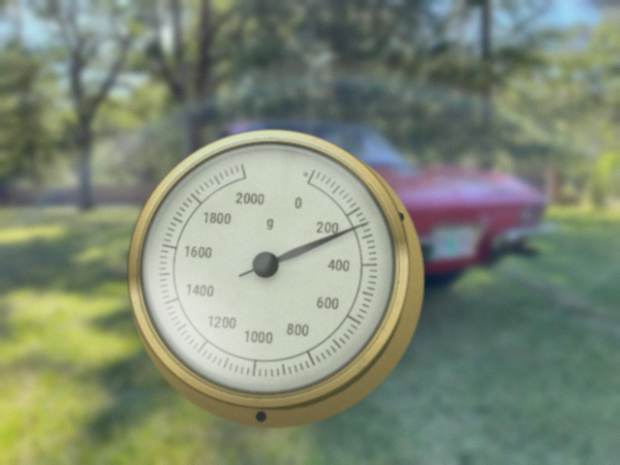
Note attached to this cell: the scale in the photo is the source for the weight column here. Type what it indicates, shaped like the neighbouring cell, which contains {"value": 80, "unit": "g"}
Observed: {"value": 260, "unit": "g"}
